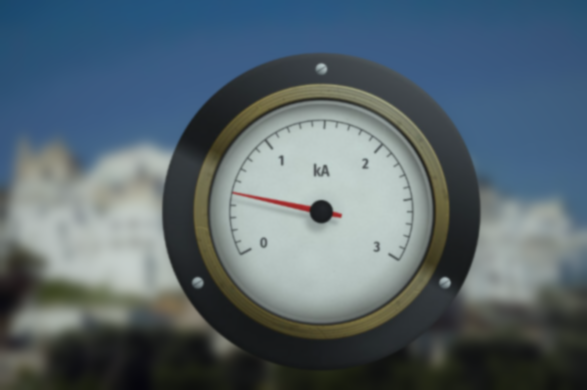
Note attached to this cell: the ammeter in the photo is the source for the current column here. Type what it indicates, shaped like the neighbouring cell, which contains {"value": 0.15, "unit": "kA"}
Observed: {"value": 0.5, "unit": "kA"}
